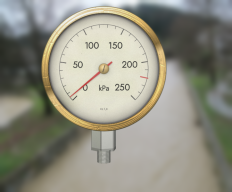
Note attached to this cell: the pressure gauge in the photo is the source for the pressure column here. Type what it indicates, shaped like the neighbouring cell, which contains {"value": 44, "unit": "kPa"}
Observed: {"value": 5, "unit": "kPa"}
